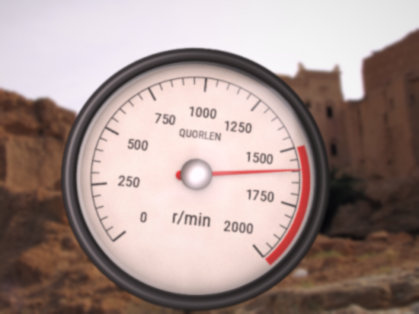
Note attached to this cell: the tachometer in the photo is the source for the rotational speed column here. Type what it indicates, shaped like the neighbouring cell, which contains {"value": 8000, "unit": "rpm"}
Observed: {"value": 1600, "unit": "rpm"}
